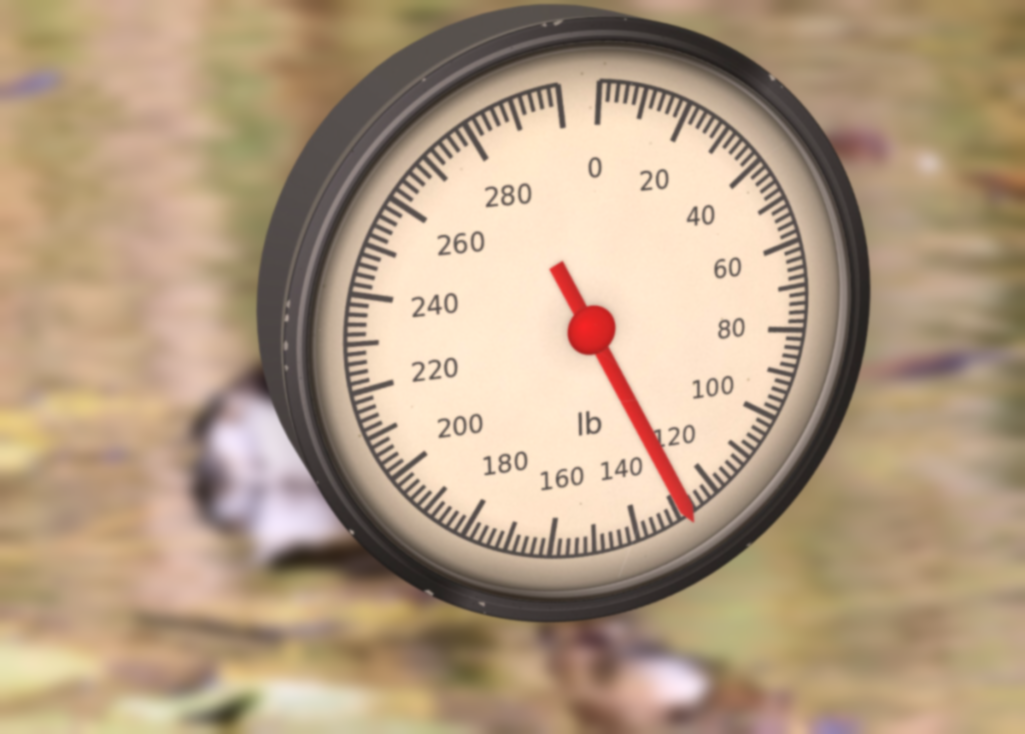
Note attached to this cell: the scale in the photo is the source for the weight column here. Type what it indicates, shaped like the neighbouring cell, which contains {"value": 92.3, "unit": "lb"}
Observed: {"value": 128, "unit": "lb"}
